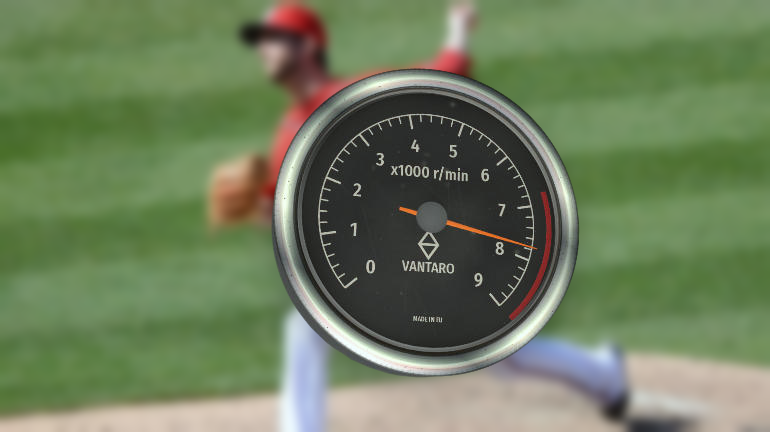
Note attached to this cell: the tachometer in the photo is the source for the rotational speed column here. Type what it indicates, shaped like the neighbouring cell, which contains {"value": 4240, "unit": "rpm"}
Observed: {"value": 7800, "unit": "rpm"}
